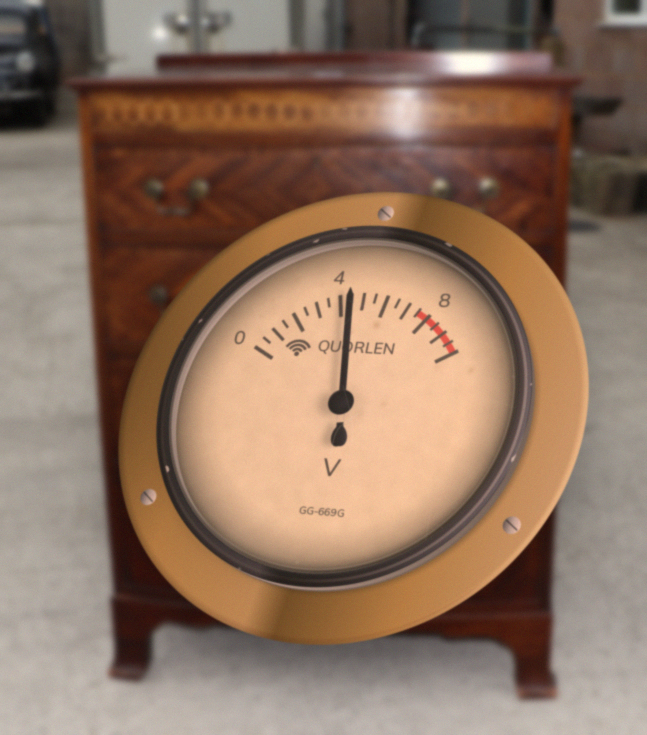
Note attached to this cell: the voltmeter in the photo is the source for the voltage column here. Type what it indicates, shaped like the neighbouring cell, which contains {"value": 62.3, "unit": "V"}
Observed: {"value": 4.5, "unit": "V"}
